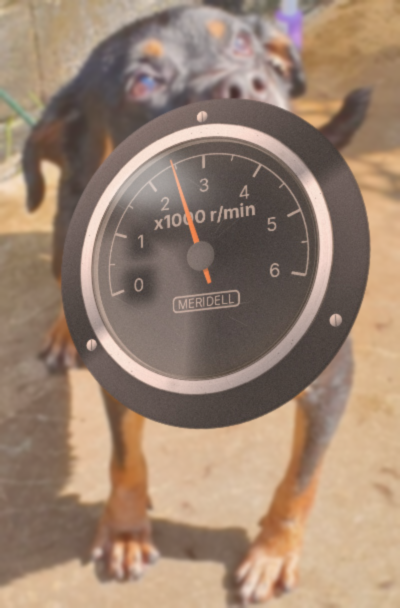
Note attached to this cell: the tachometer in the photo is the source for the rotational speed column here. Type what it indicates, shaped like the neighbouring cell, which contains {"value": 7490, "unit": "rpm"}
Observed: {"value": 2500, "unit": "rpm"}
